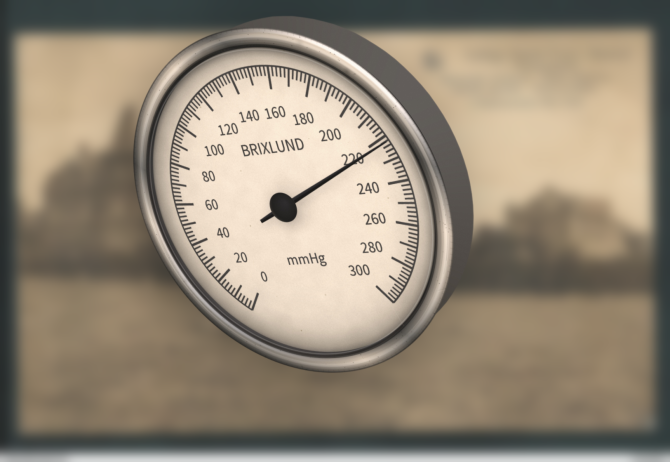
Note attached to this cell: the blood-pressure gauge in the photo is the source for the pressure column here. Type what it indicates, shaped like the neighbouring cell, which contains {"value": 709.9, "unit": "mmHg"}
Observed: {"value": 222, "unit": "mmHg"}
